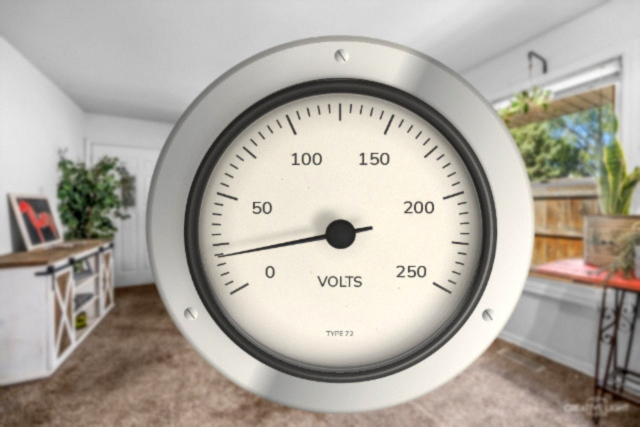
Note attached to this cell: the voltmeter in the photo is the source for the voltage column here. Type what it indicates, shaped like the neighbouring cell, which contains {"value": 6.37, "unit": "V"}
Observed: {"value": 20, "unit": "V"}
